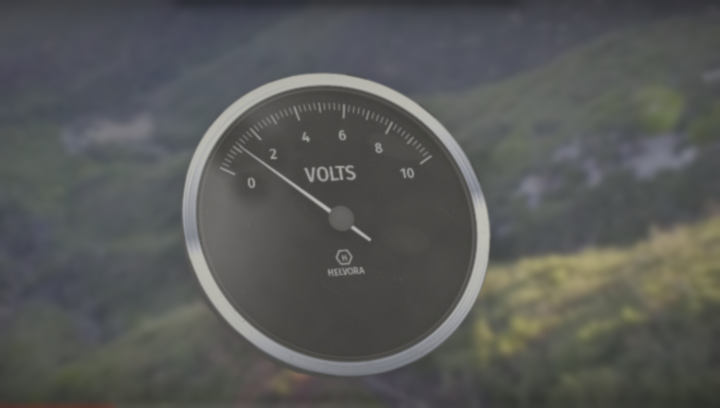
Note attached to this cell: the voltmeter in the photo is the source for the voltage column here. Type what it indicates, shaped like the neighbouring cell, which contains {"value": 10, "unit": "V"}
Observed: {"value": 1, "unit": "V"}
